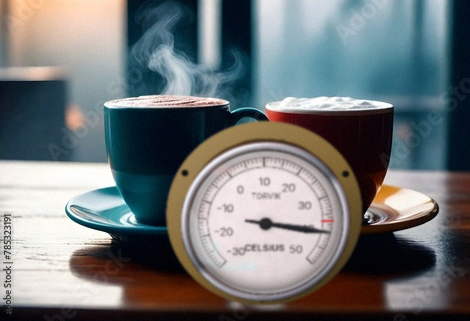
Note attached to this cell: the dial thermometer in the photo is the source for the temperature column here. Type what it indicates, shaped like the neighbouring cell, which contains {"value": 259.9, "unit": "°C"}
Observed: {"value": 40, "unit": "°C"}
